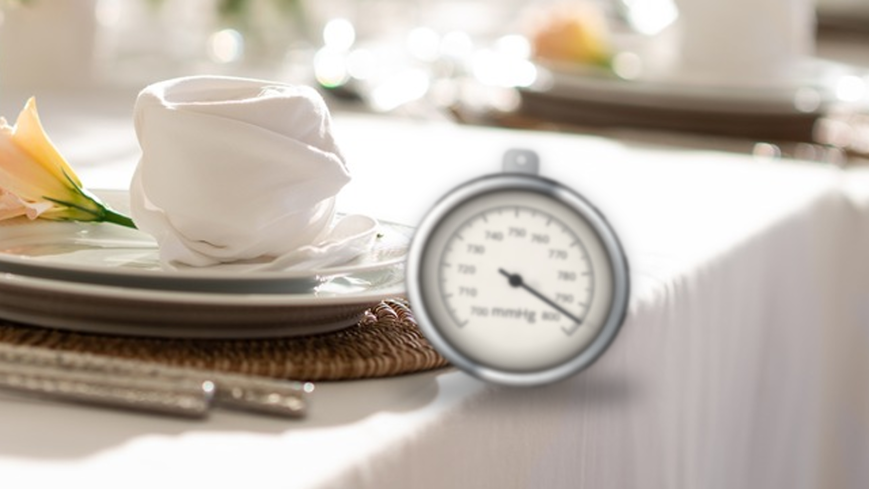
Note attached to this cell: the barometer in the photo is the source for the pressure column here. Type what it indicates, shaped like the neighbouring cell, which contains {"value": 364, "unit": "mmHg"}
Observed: {"value": 795, "unit": "mmHg"}
